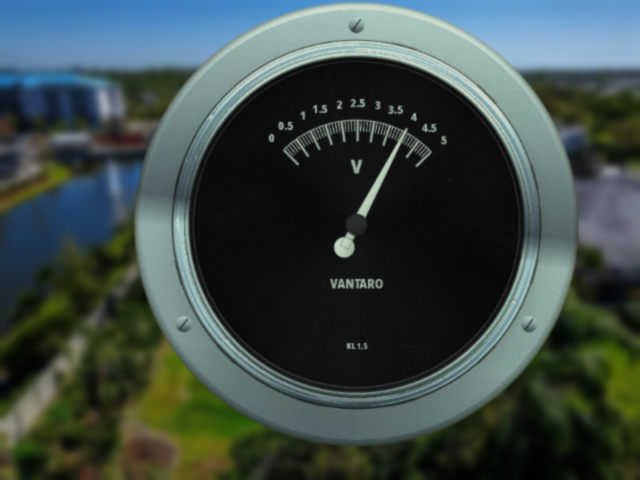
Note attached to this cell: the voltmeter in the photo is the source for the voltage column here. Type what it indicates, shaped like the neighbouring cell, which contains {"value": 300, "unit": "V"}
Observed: {"value": 4, "unit": "V"}
